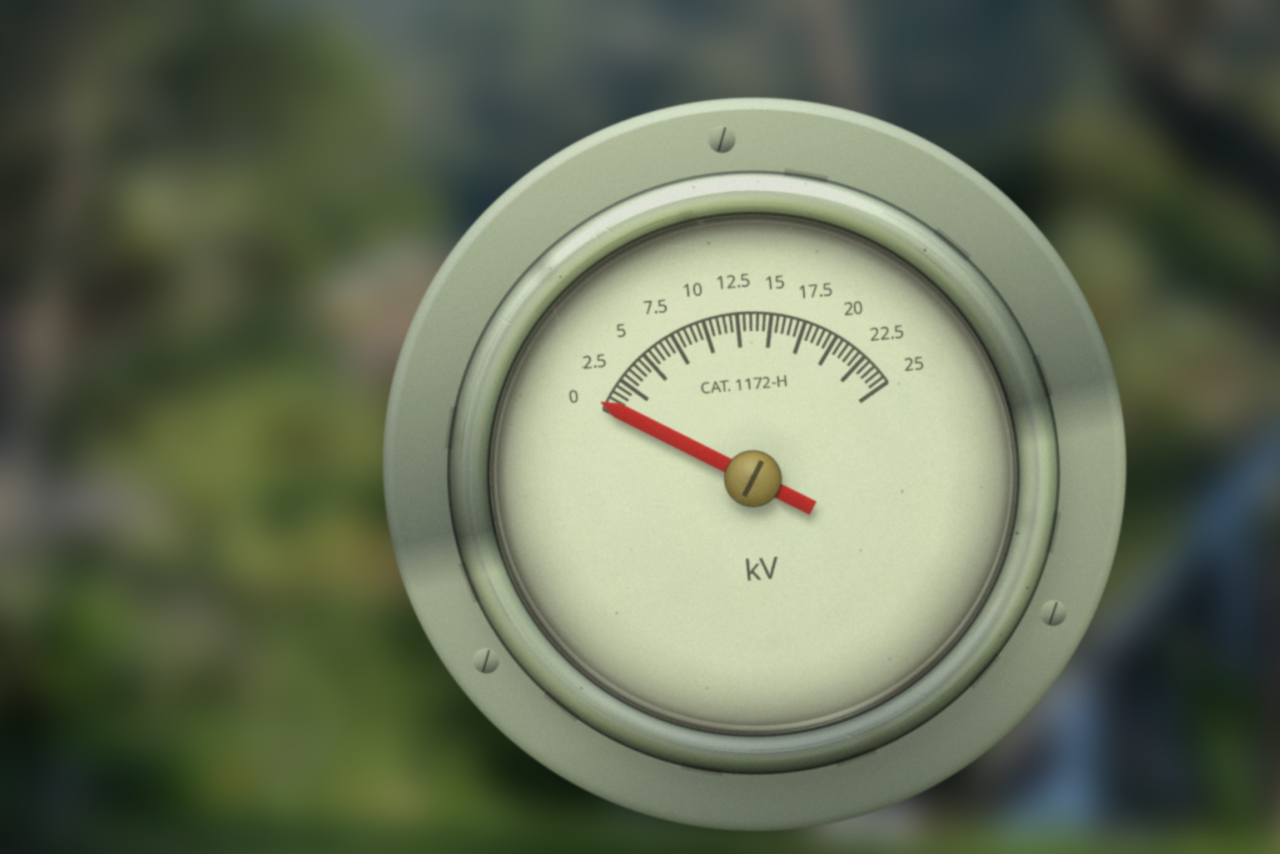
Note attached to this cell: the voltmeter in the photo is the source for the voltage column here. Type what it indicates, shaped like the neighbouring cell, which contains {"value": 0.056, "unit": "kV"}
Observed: {"value": 0.5, "unit": "kV"}
